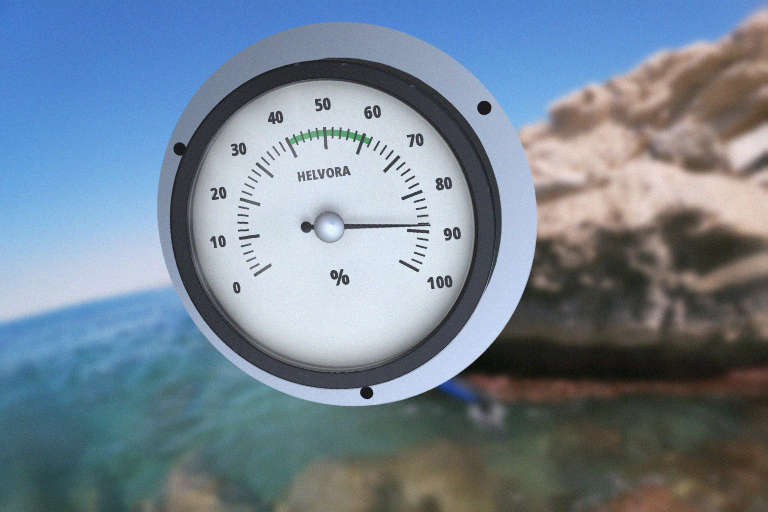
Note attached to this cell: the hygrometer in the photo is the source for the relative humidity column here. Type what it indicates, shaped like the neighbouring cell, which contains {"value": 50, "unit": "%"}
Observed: {"value": 88, "unit": "%"}
